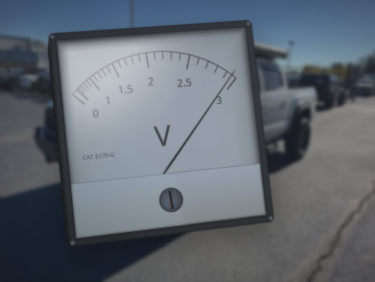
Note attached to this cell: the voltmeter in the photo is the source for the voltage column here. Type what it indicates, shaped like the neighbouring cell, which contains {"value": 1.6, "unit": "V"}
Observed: {"value": 2.95, "unit": "V"}
